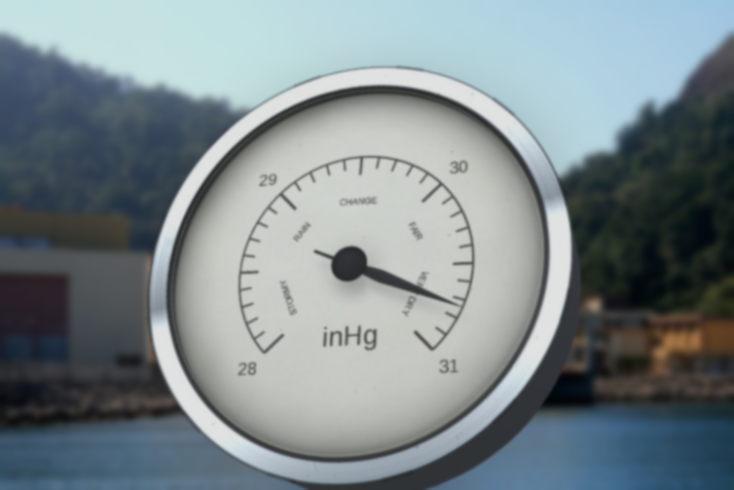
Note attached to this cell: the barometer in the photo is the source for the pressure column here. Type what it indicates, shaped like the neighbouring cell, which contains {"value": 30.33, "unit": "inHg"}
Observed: {"value": 30.75, "unit": "inHg"}
